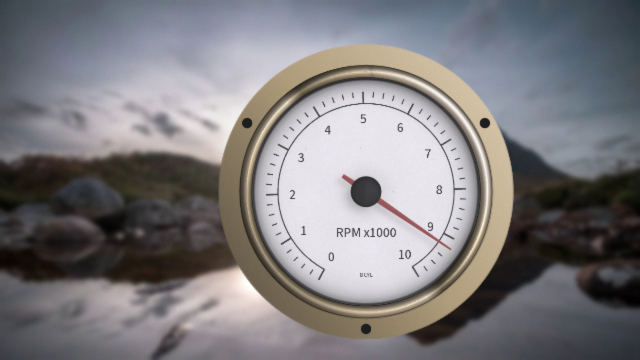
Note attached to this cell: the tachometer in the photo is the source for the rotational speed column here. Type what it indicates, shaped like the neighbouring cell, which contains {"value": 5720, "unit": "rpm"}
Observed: {"value": 9200, "unit": "rpm"}
